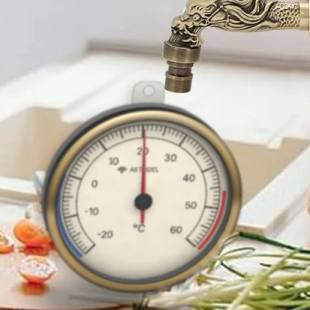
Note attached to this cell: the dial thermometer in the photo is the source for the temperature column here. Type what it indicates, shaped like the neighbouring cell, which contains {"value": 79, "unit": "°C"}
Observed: {"value": 20, "unit": "°C"}
